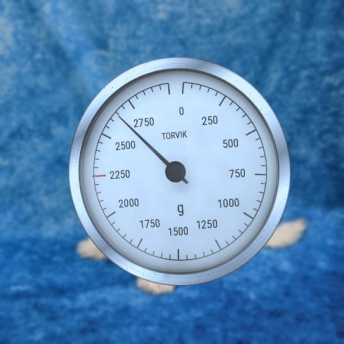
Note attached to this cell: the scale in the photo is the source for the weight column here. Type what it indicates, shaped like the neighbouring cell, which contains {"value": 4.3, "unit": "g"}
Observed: {"value": 2650, "unit": "g"}
